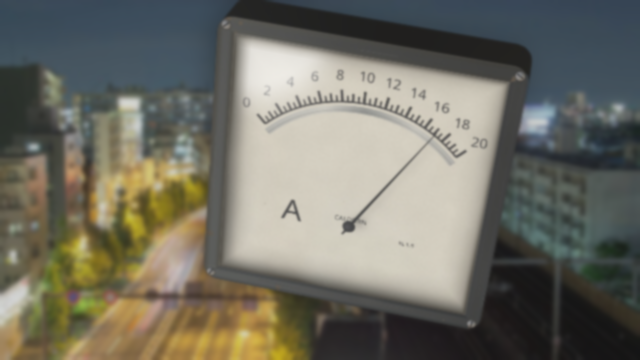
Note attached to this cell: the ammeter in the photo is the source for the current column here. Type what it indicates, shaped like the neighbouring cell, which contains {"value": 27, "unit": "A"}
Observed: {"value": 17, "unit": "A"}
